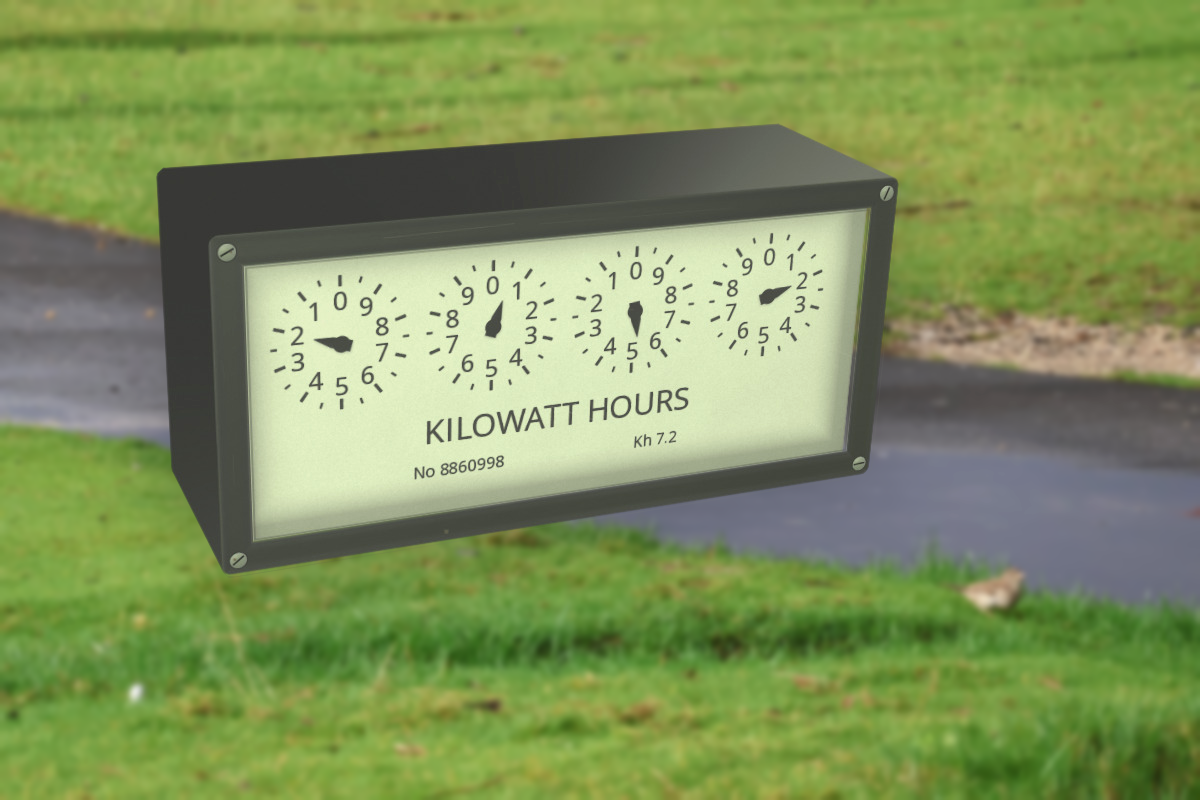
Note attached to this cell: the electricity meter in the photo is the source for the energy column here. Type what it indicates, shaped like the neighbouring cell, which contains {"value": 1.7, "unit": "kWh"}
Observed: {"value": 2052, "unit": "kWh"}
